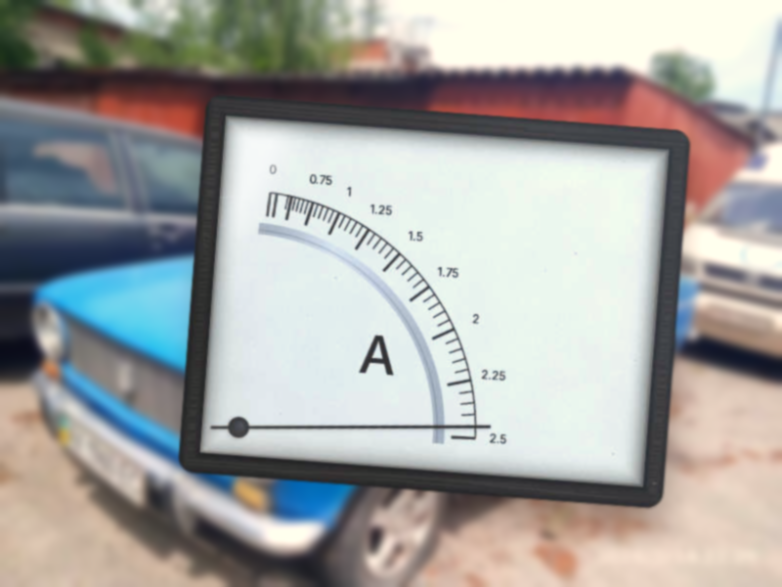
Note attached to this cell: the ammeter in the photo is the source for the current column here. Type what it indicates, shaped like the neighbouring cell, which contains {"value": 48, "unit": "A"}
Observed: {"value": 2.45, "unit": "A"}
